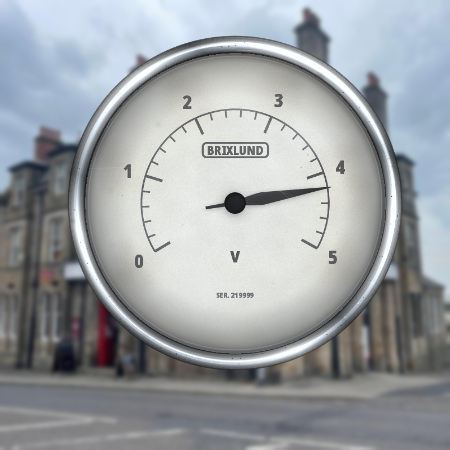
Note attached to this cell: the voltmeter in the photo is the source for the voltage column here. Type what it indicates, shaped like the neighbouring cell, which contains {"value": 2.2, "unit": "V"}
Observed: {"value": 4.2, "unit": "V"}
